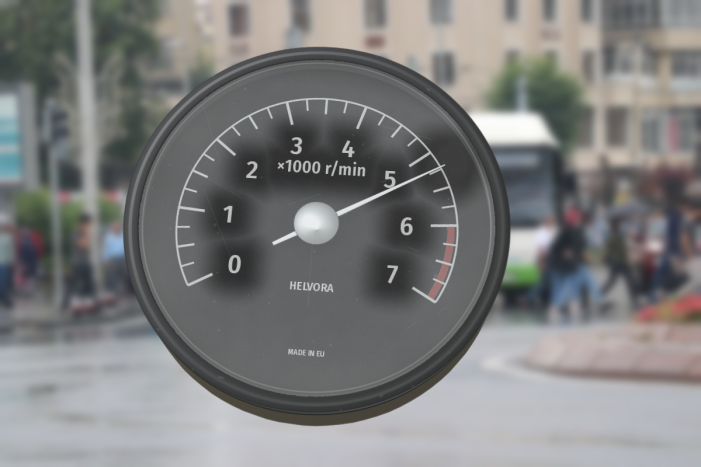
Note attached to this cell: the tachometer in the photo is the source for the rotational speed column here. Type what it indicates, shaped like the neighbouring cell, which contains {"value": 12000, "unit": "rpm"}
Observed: {"value": 5250, "unit": "rpm"}
